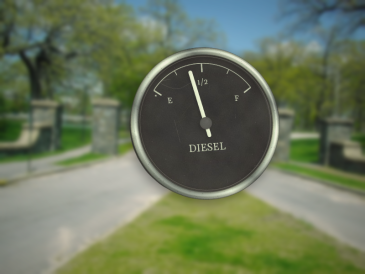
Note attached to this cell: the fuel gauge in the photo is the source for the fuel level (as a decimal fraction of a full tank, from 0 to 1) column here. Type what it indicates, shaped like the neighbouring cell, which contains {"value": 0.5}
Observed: {"value": 0.375}
